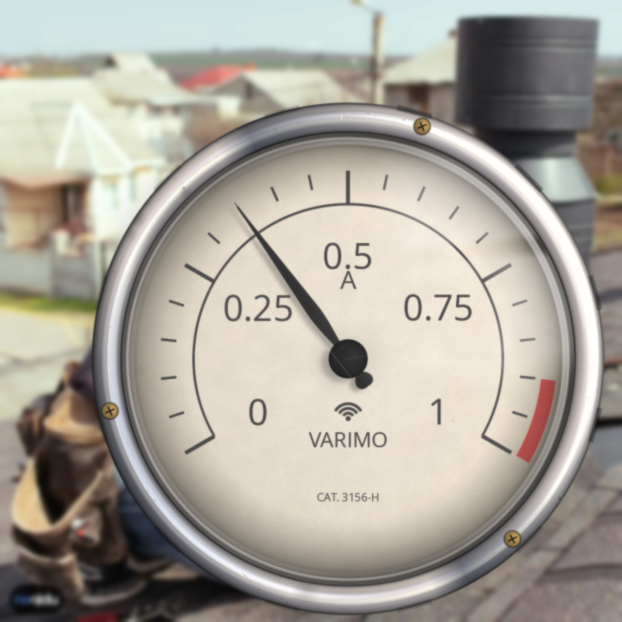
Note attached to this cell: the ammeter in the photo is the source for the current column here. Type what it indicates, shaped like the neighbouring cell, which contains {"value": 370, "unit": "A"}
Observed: {"value": 0.35, "unit": "A"}
